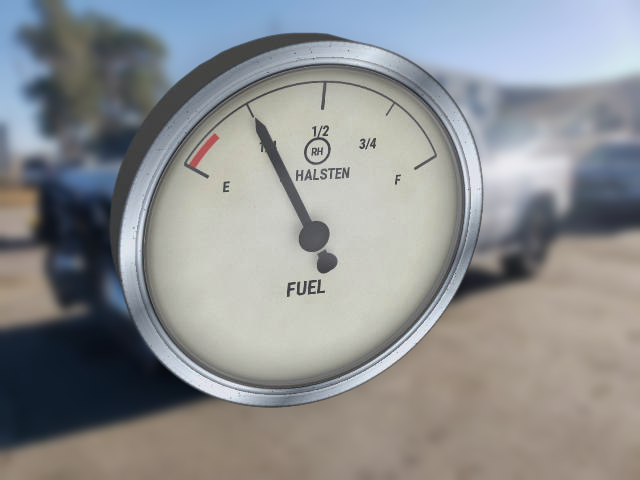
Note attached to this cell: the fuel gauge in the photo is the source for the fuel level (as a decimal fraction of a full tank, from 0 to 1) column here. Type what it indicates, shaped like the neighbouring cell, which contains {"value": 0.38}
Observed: {"value": 0.25}
